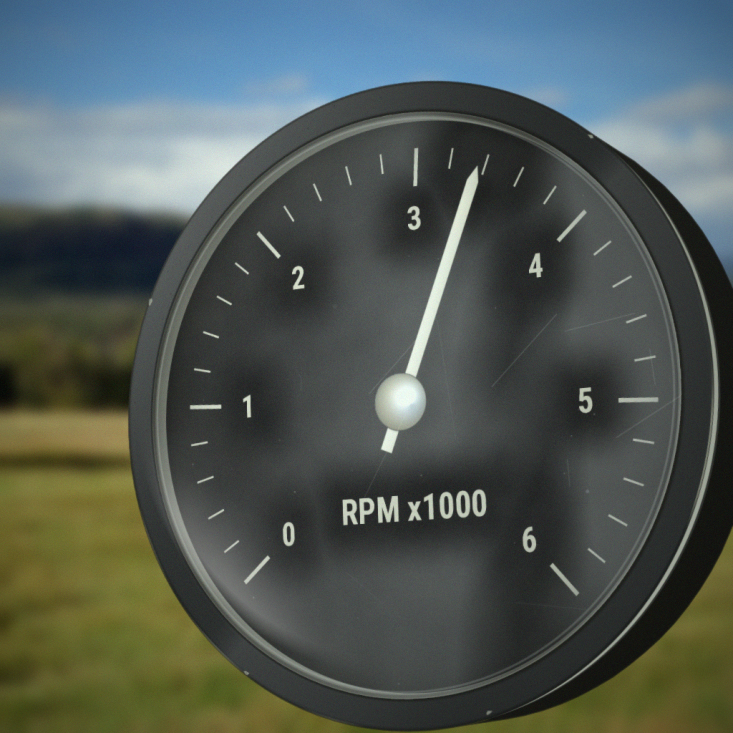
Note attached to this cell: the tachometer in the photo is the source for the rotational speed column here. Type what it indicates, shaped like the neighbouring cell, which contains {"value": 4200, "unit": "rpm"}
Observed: {"value": 3400, "unit": "rpm"}
